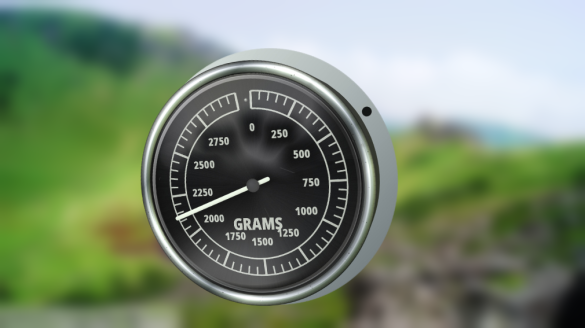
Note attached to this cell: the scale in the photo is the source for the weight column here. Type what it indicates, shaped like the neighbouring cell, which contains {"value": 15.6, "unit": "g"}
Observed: {"value": 2125, "unit": "g"}
